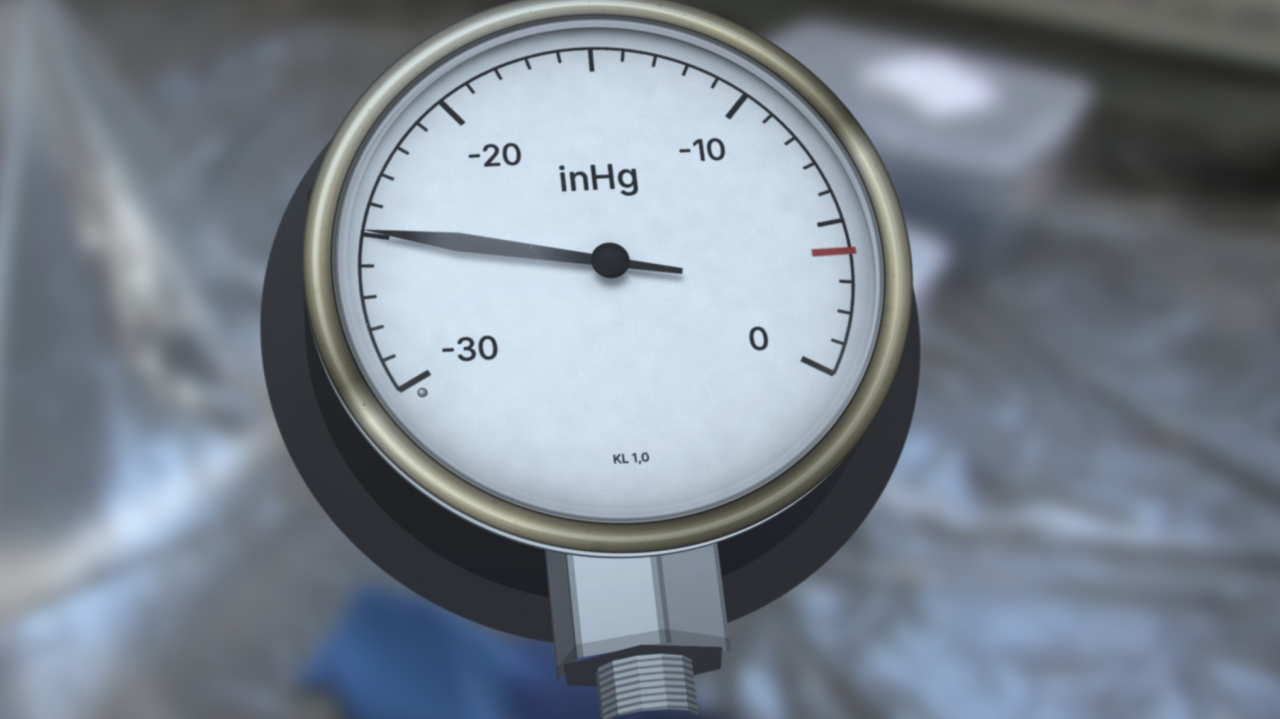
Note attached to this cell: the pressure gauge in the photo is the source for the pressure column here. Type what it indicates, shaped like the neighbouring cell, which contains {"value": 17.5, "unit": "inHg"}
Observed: {"value": -25, "unit": "inHg"}
